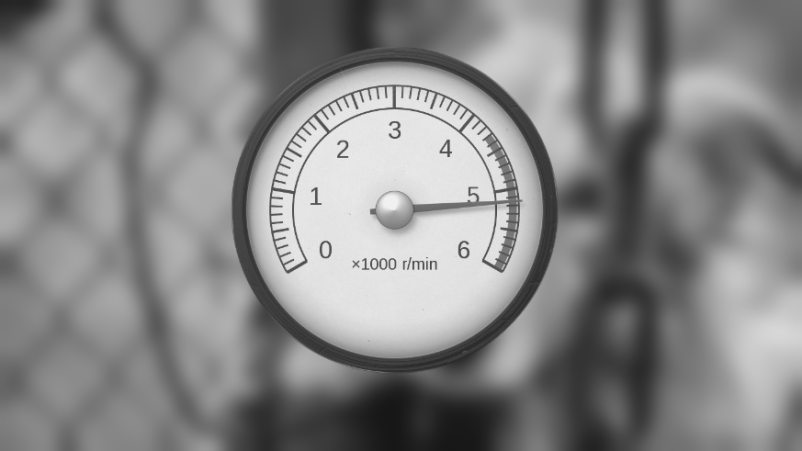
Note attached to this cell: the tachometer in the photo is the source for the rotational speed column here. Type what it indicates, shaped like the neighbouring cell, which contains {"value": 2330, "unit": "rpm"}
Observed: {"value": 5150, "unit": "rpm"}
